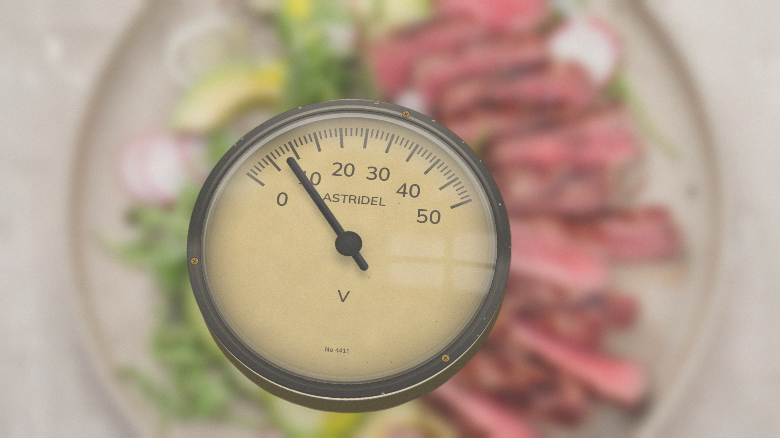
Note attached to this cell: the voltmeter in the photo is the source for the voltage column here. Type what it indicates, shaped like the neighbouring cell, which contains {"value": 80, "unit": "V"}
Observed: {"value": 8, "unit": "V"}
